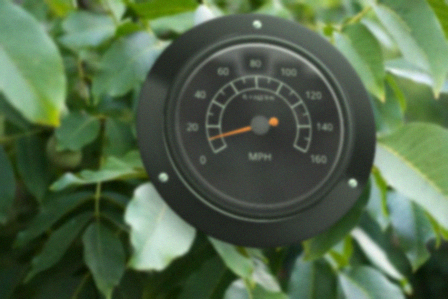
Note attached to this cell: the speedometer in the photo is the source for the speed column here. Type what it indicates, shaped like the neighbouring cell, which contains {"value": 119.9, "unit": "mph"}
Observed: {"value": 10, "unit": "mph"}
